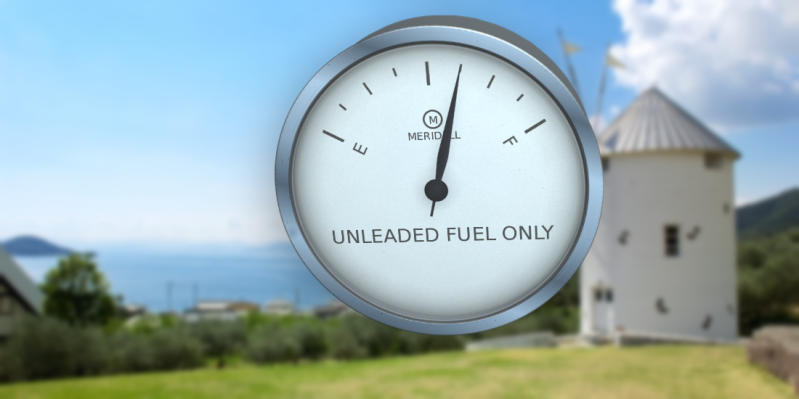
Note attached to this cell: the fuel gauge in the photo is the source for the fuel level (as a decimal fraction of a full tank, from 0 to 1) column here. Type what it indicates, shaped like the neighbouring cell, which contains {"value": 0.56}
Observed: {"value": 0.625}
